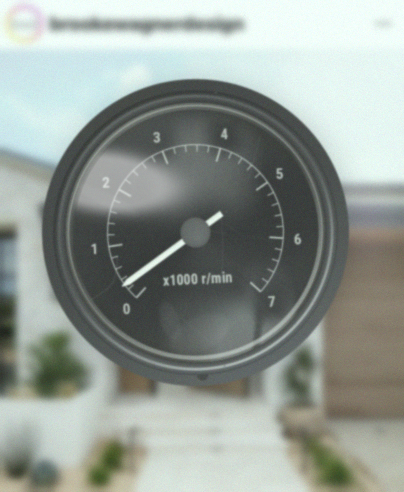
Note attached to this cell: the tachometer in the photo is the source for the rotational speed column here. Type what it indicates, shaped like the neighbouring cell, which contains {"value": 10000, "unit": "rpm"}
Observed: {"value": 300, "unit": "rpm"}
